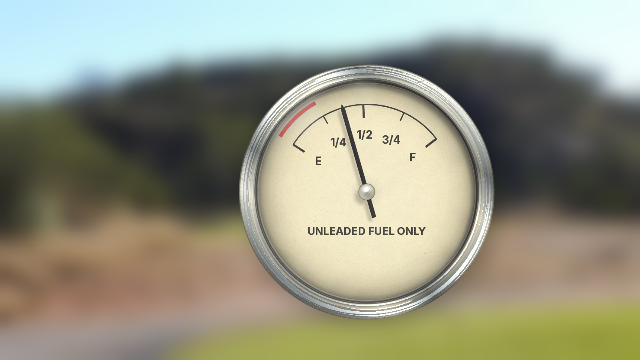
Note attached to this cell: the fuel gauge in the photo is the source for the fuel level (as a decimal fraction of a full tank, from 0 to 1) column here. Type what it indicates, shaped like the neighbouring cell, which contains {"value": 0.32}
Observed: {"value": 0.375}
